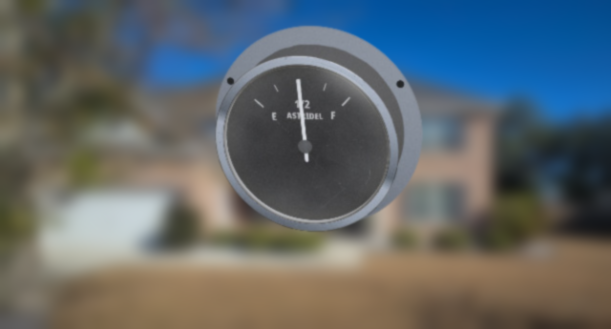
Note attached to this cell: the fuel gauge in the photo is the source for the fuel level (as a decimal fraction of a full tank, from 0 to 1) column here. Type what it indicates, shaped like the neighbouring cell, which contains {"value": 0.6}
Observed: {"value": 0.5}
